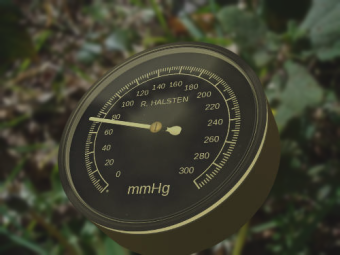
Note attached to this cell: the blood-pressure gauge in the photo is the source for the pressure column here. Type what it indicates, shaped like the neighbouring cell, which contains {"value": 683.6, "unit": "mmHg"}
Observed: {"value": 70, "unit": "mmHg"}
